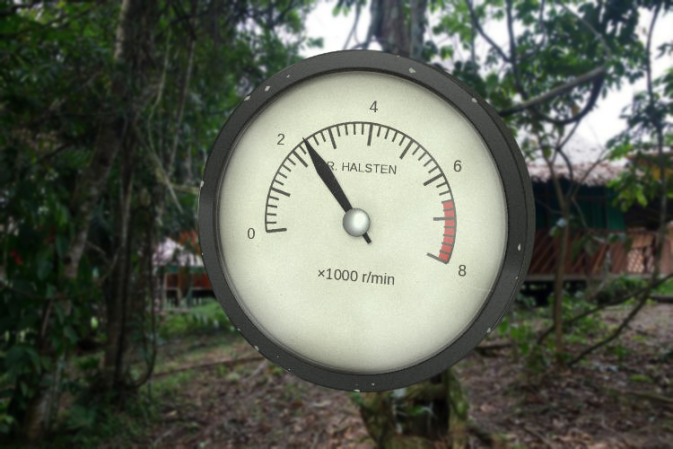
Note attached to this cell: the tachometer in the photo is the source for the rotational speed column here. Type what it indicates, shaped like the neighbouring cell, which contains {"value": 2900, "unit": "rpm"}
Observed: {"value": 2400, "unit": "rpm"}
